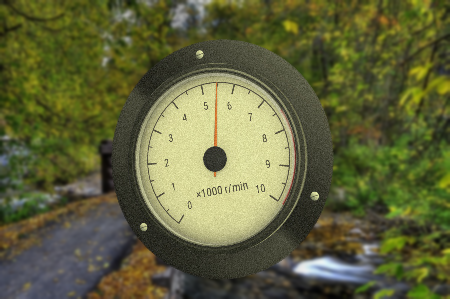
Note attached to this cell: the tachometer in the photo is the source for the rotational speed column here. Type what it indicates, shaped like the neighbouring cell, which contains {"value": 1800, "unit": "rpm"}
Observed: {"value": 5500, "unit": "rpm"}
